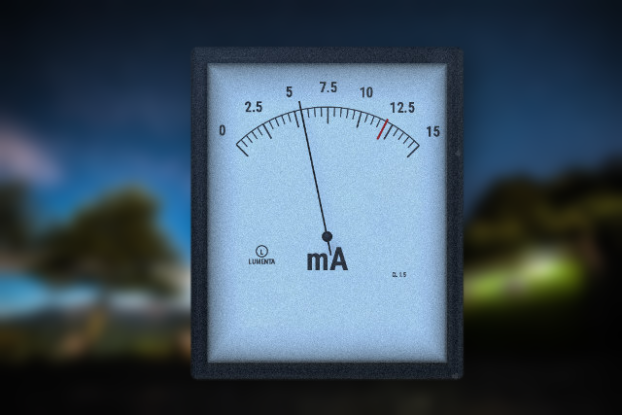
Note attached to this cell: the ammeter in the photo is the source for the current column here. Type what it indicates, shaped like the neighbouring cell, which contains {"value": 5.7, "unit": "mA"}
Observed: {"value": 5.5, "unit": "mA"}
